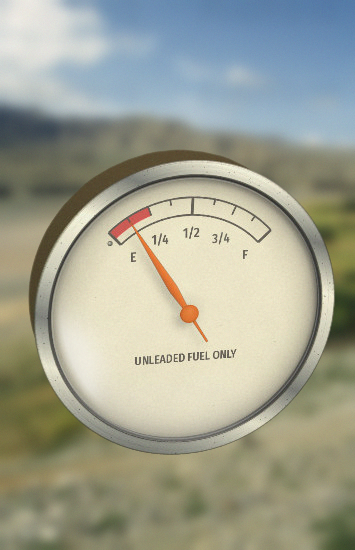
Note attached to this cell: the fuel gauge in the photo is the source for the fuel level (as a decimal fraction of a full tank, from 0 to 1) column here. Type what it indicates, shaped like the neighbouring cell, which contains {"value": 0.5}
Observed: {"value": 0.125}
